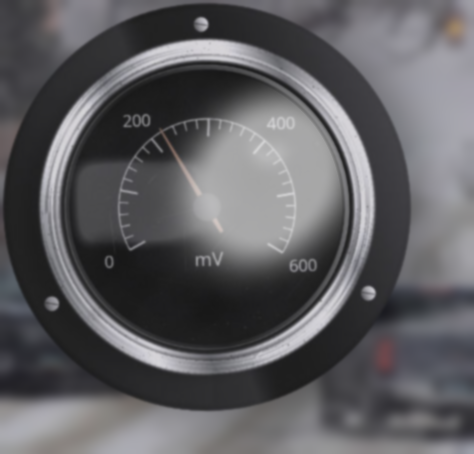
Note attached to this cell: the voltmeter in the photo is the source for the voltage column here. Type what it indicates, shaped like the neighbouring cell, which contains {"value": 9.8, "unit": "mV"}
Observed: {"value": 220, "unit": "mV"}
